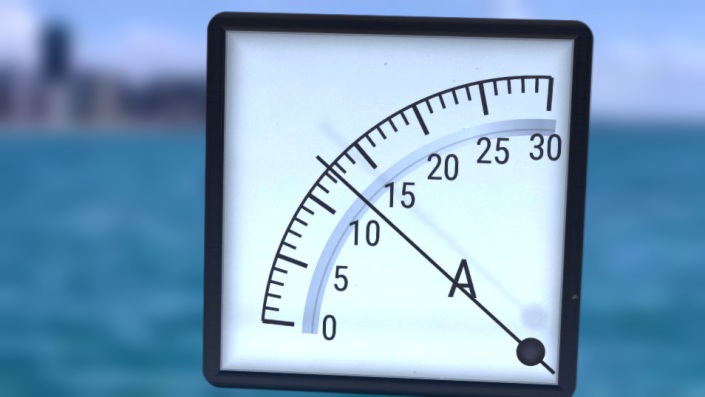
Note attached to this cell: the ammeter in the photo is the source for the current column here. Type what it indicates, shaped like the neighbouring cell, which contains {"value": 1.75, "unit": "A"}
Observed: {"value": 12.5, "unit": "A"}
